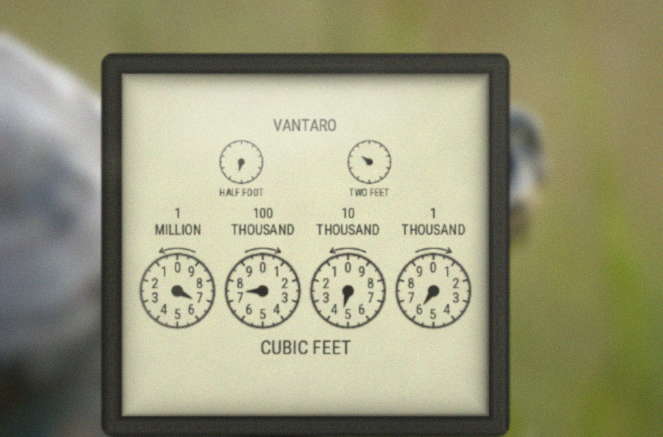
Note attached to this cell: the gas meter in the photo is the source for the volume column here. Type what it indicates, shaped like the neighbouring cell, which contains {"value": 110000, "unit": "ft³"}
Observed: {"value": 674600, "unit": "ft³"}
